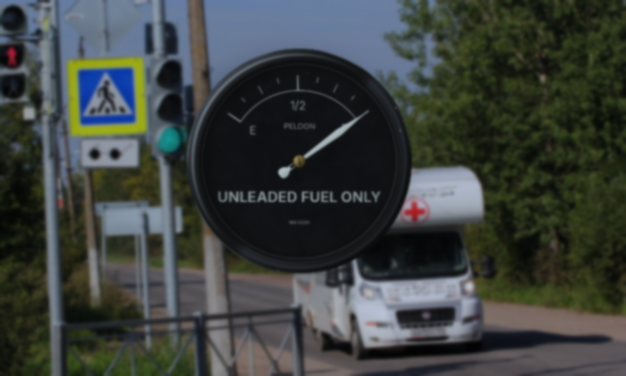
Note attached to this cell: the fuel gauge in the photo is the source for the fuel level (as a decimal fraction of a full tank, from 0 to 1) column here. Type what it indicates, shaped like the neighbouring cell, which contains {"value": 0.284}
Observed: {"value": 1}
